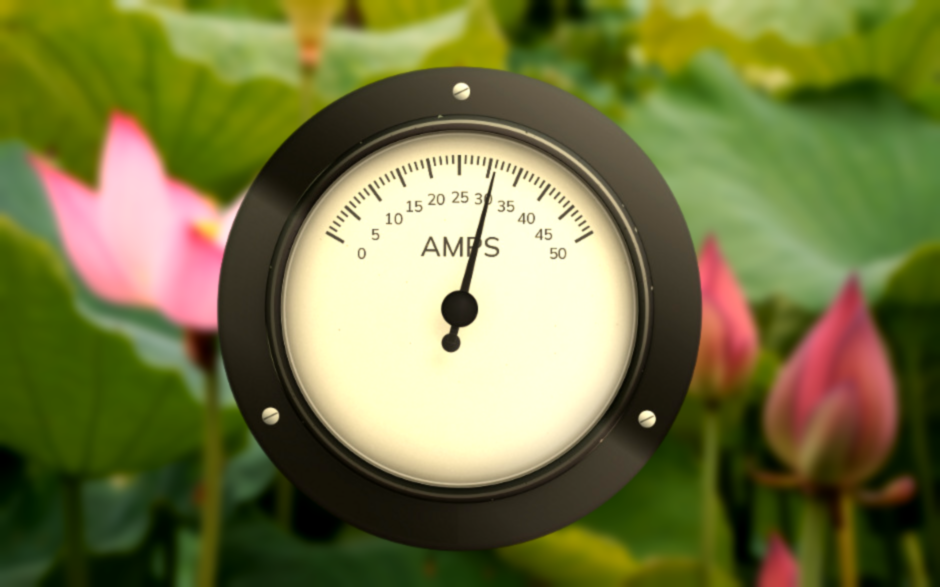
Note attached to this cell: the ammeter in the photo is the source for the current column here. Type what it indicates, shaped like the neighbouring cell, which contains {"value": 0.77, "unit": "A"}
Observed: {"value": 31, "unit": "A"}
